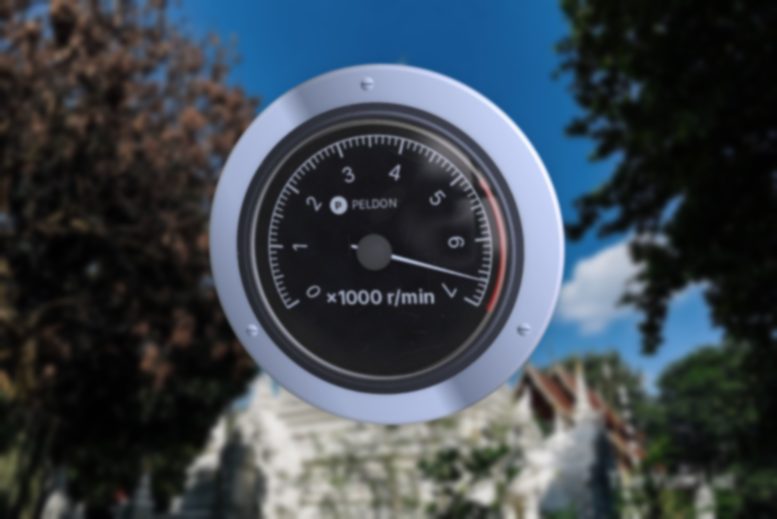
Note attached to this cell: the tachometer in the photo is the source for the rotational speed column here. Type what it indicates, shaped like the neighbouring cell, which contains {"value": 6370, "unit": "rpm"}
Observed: {"value": 6600, "unit": "rpm"}
